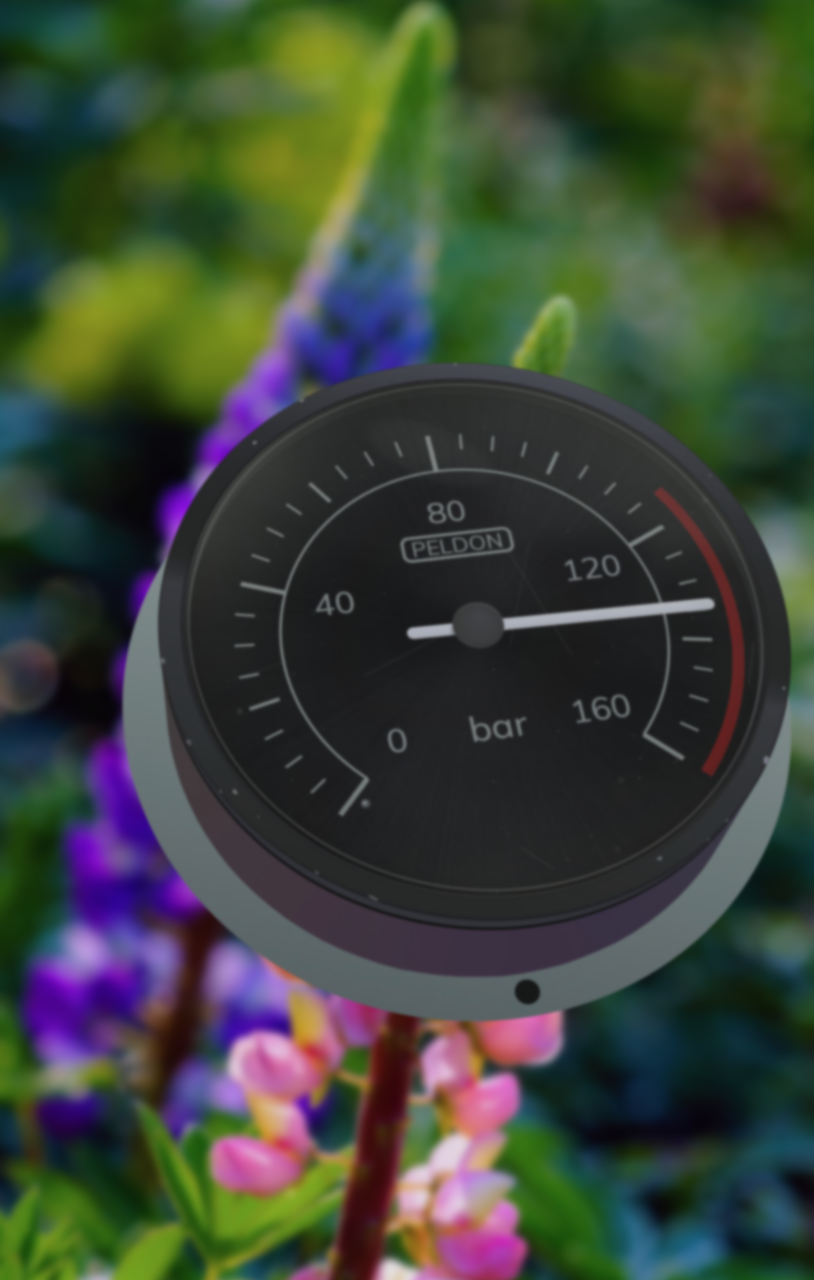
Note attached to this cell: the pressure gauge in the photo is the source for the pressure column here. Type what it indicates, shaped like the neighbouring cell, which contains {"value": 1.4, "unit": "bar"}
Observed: {"value": 135, "unit": "bar"}
